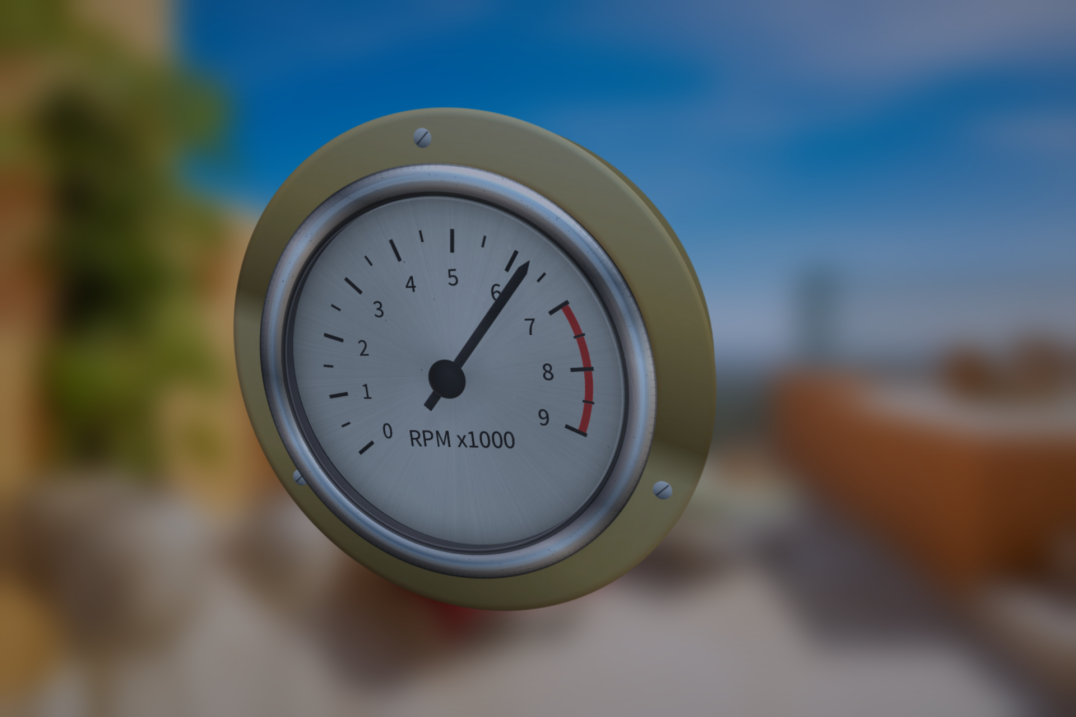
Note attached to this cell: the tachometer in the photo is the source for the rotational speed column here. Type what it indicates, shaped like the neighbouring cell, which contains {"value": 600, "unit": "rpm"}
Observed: {"value": 6250, "unit": "rpm"}
